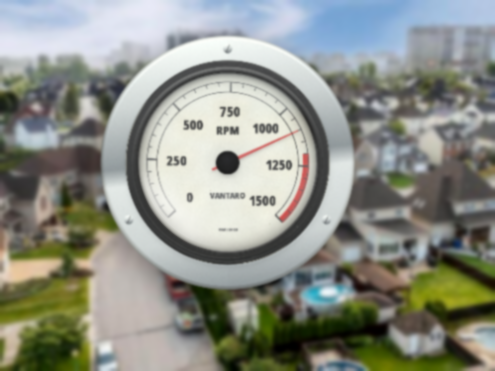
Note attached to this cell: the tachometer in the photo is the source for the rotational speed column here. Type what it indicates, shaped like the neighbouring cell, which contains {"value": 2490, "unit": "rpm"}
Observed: {"value": 1100, "unit": "rpm"}
